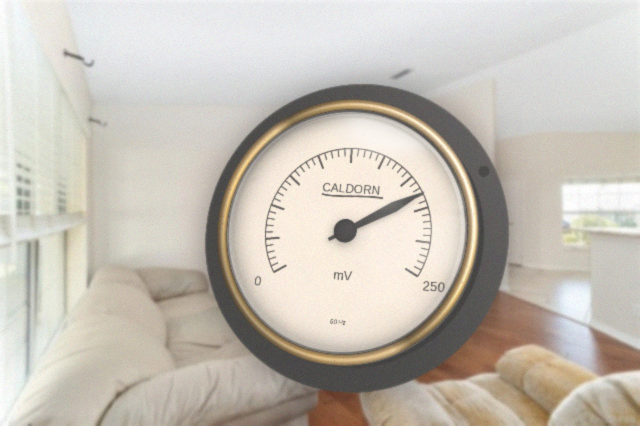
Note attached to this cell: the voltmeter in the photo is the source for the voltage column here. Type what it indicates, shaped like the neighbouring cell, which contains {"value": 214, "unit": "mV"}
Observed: {"value": 190, "unit": "mV"}
